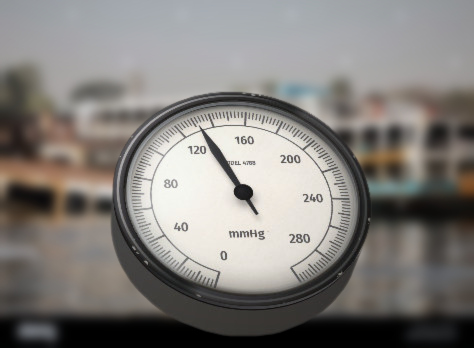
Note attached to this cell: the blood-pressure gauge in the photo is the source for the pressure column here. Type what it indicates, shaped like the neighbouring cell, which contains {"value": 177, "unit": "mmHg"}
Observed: {"value": 130, "unit": "mmHg"}
